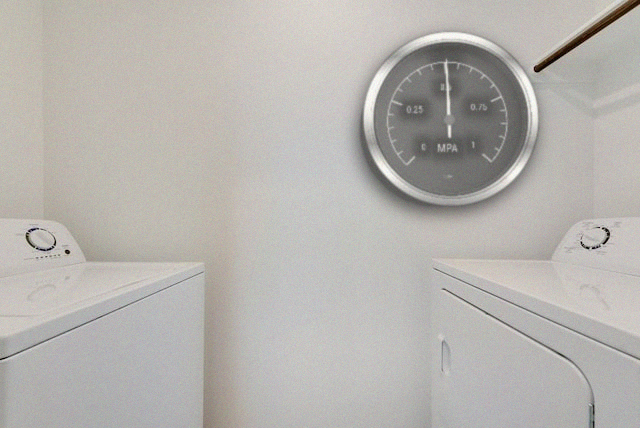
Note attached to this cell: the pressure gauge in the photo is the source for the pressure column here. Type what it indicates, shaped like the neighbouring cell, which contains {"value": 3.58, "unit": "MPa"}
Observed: {"value": 0.5, "unit": "MPa"}
